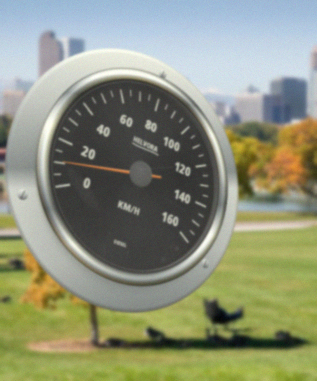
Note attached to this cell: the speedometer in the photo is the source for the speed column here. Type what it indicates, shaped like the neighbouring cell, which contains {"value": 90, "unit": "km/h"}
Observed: {"value": 10, "unit": "km/h"}
